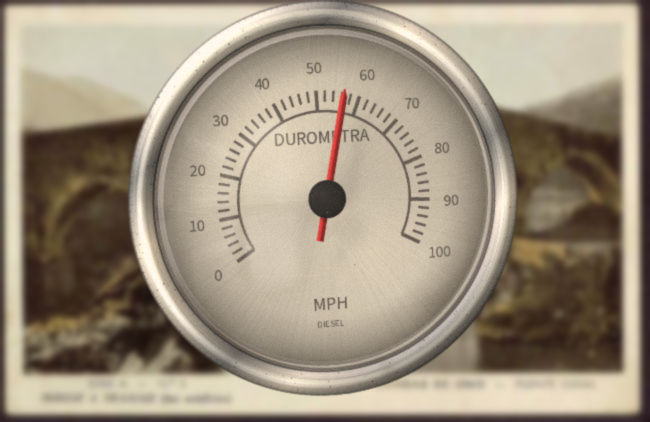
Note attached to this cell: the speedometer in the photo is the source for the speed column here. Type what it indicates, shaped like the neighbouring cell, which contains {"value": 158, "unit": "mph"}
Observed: {"value": 56, "unit": "mph"}
